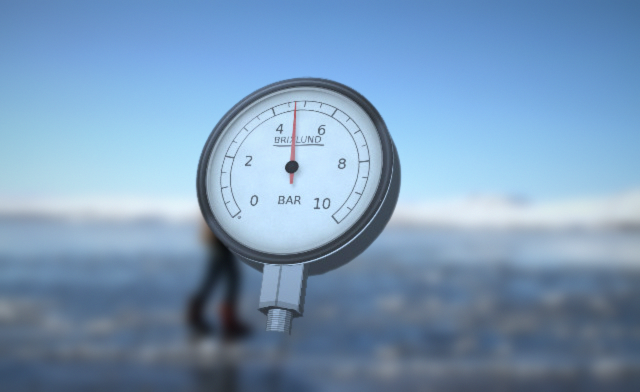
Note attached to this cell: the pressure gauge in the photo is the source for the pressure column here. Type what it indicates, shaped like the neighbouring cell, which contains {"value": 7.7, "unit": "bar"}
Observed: {"value": 4.75, "unit": "bar"}
